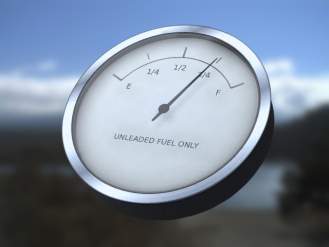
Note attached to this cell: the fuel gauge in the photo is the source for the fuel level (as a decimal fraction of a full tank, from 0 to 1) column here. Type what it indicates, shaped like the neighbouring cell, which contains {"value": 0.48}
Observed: {"value": 0.75}
